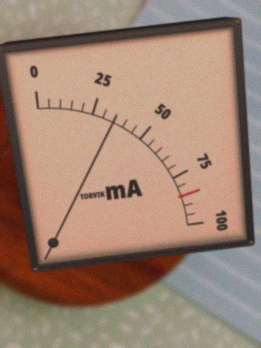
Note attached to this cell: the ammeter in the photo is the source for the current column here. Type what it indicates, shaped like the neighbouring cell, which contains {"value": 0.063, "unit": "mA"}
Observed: {"value": 35, "unit": "mA"}
